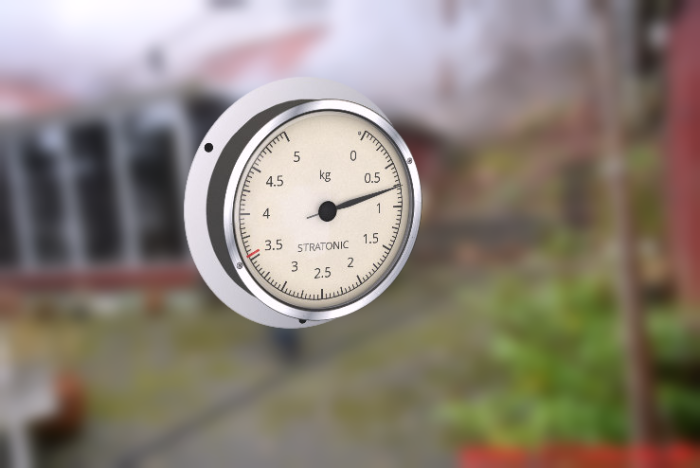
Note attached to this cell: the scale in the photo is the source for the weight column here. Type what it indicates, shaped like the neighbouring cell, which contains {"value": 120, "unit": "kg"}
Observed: {"value": 0.75, "unit": "kg"}
